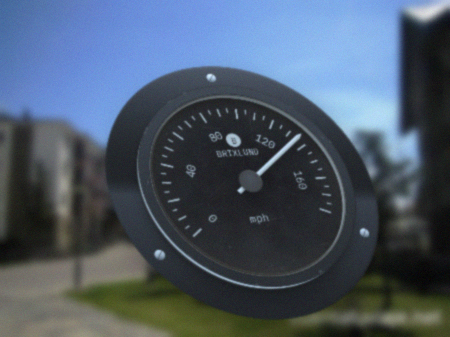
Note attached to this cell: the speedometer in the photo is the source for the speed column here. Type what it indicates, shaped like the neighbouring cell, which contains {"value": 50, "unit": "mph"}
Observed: {"value": 135, "unit": "mph"}
